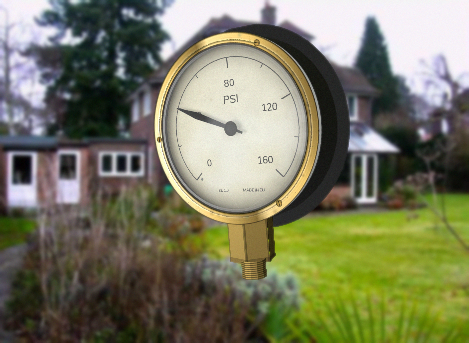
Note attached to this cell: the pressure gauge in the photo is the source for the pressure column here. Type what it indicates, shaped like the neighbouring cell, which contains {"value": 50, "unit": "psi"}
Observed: {"value": 40, "unit": "psi"}
